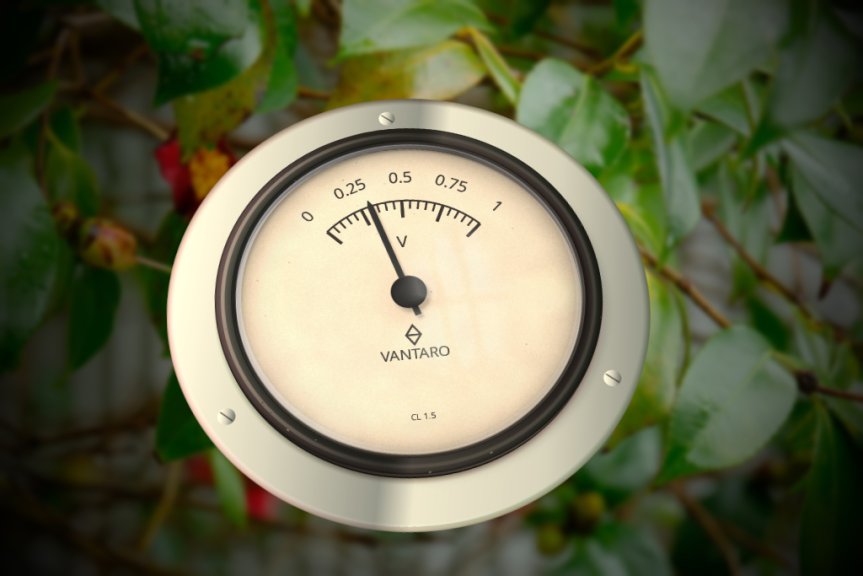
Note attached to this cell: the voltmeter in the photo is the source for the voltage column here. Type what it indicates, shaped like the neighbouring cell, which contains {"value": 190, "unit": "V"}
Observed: {"value": 0.3, "unit": "V"}
